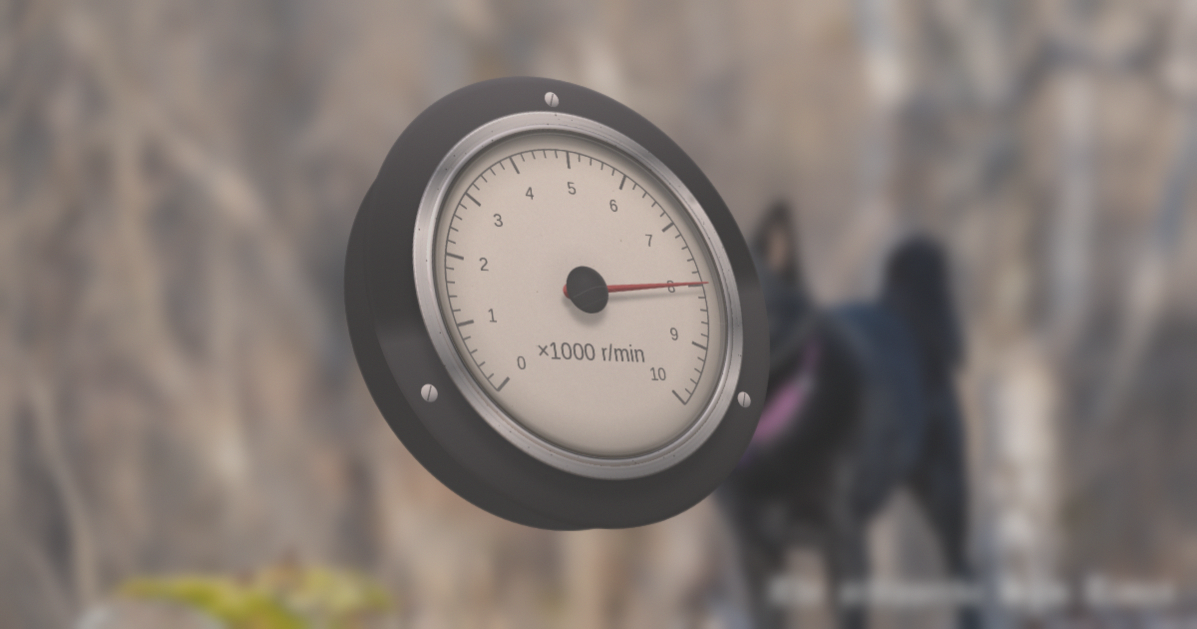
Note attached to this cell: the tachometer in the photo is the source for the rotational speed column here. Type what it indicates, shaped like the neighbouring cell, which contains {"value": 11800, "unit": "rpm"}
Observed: {"value": 8000, "unit": "rpm"}
